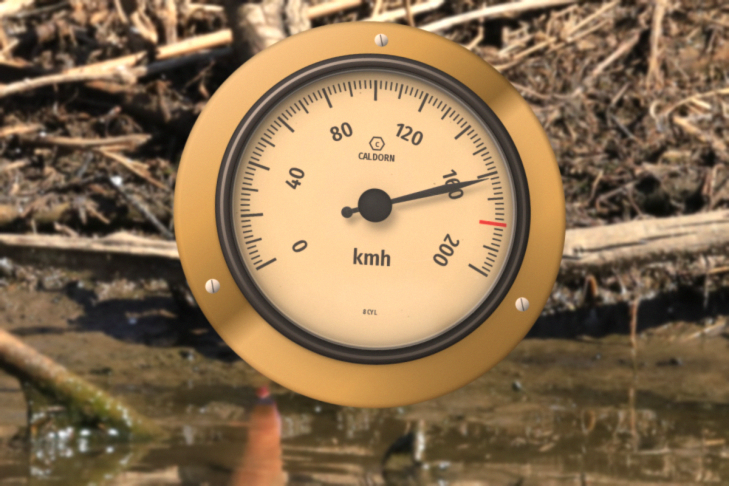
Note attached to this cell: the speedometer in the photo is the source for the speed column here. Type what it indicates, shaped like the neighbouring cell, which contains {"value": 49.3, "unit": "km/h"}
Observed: {"value": 162, "unit": "km/h"}
